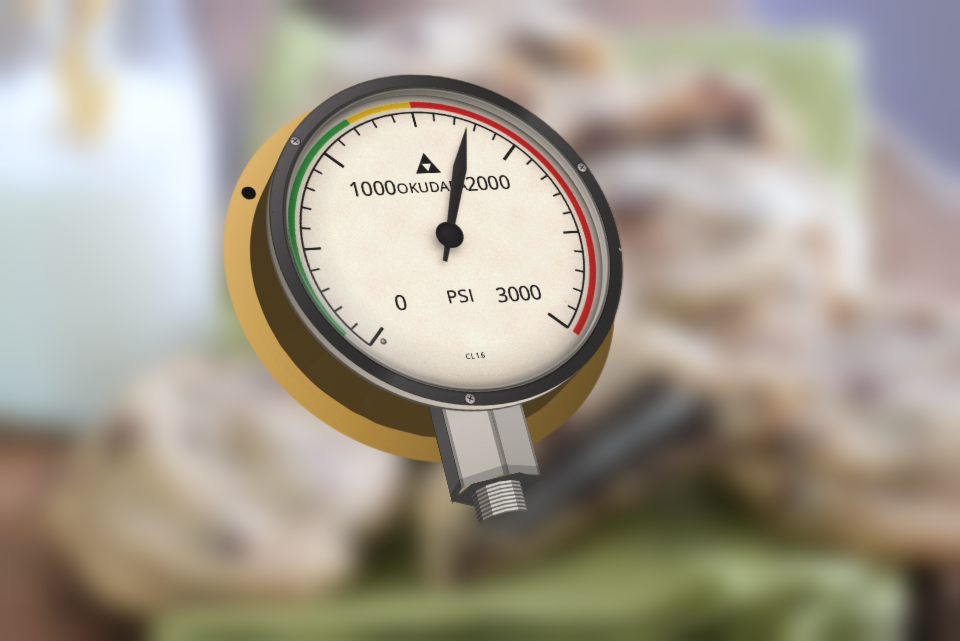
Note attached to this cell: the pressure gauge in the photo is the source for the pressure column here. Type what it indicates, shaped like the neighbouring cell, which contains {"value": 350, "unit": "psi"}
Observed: {"value": 1750, "unit": "psi"}
